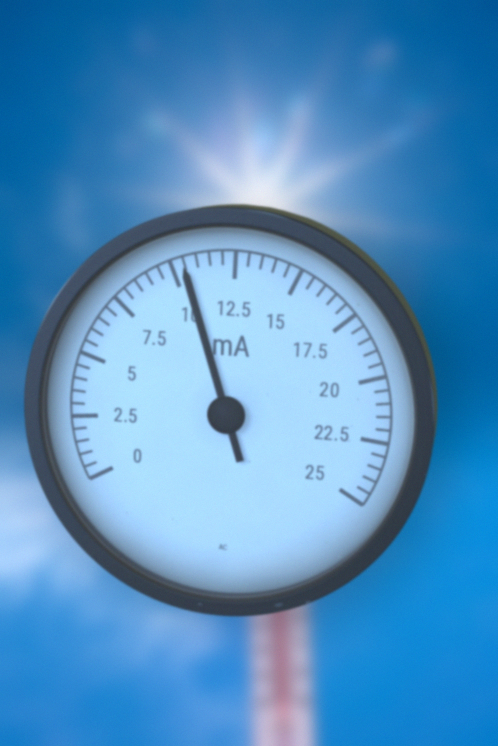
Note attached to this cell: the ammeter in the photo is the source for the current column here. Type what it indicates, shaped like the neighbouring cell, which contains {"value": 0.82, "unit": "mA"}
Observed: {"value": 10.5, "unit": "mA"}
